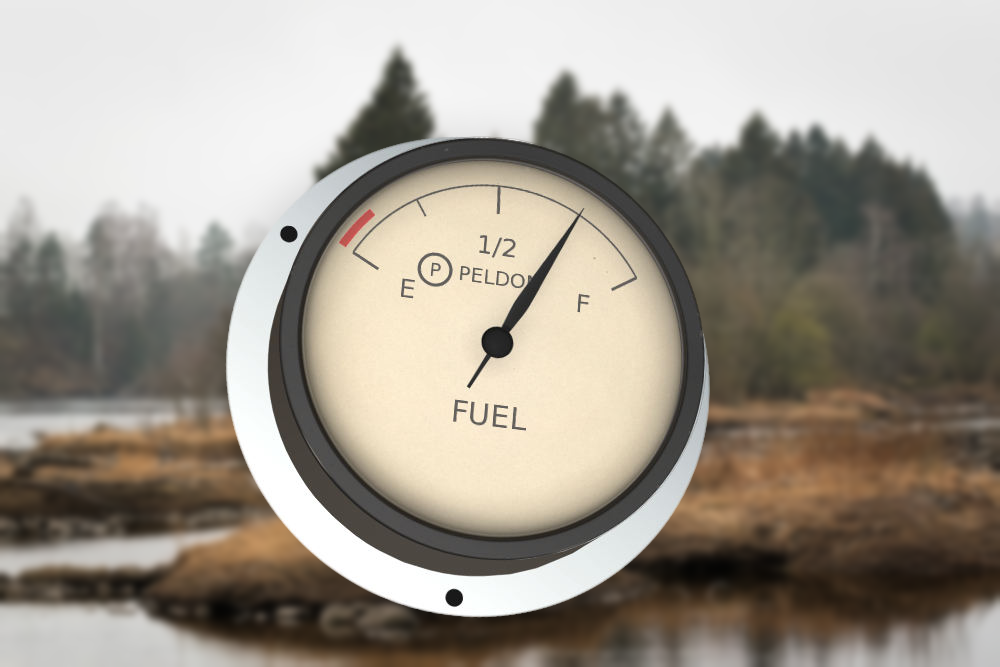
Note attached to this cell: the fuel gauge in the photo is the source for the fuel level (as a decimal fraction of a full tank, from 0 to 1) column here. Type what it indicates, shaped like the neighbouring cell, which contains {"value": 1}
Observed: {"value": 0.75}
